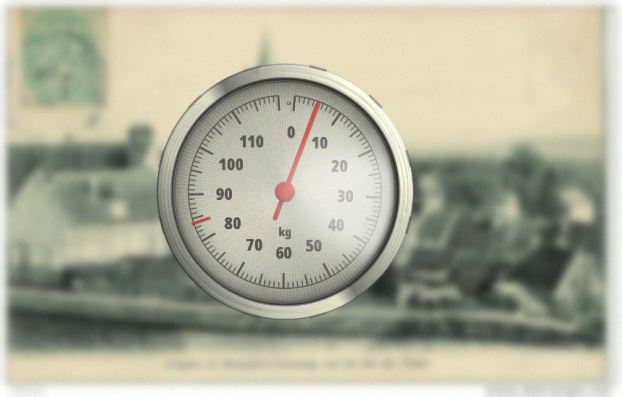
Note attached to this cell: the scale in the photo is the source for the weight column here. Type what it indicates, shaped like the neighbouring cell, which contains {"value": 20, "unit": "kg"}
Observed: {"value": 5, "unit": "kg"}
